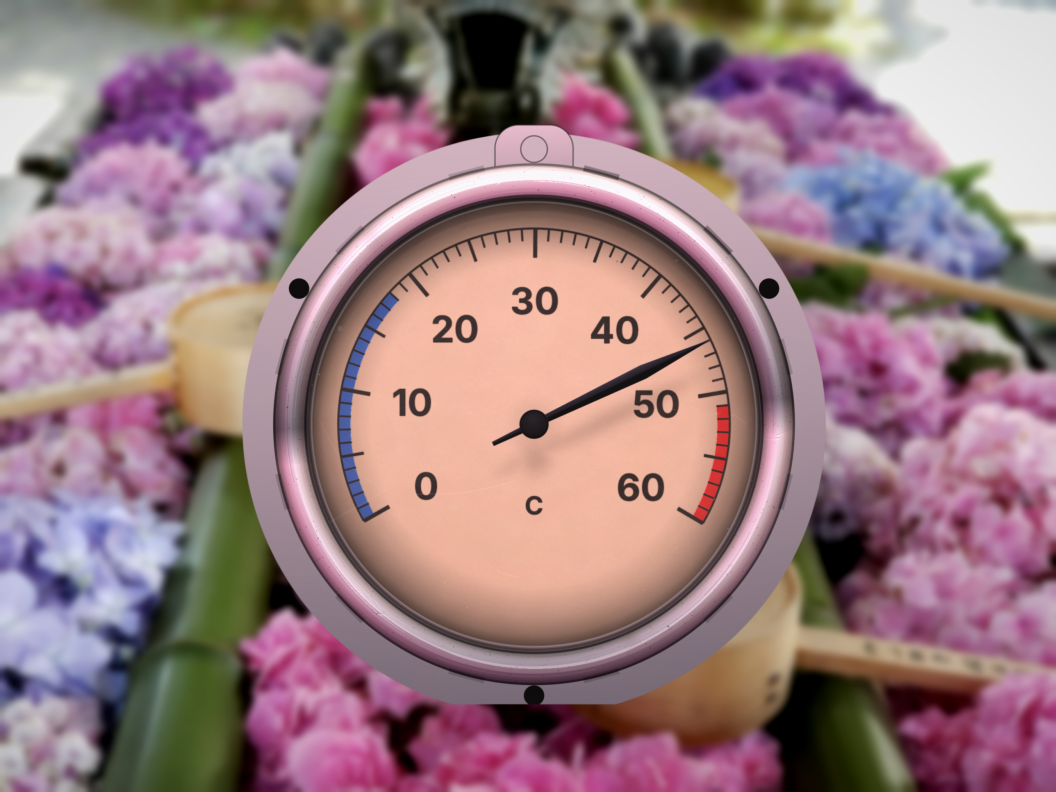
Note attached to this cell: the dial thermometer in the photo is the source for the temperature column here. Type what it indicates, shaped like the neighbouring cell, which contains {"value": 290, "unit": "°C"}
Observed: {"value": 46, "unit": "°C"}
